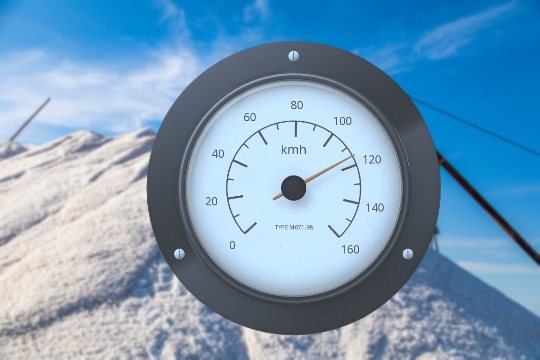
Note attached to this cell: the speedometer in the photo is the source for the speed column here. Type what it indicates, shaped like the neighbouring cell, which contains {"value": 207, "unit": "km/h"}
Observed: {"value": 115, "unit": "km/h"}
